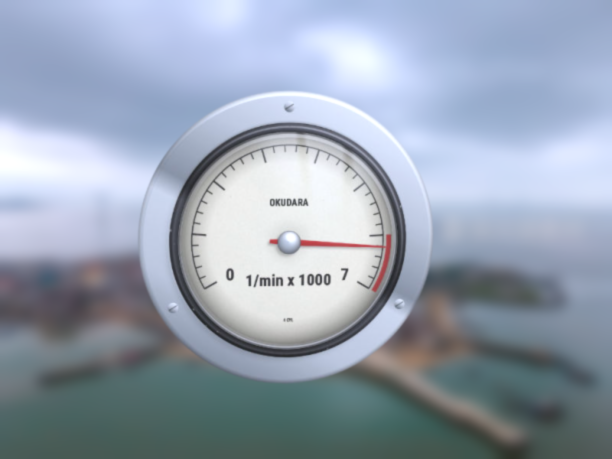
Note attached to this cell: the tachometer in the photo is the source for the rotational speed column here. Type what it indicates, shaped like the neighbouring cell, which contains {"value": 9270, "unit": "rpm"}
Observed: {"value": 6200, "unit": "rpm"}
